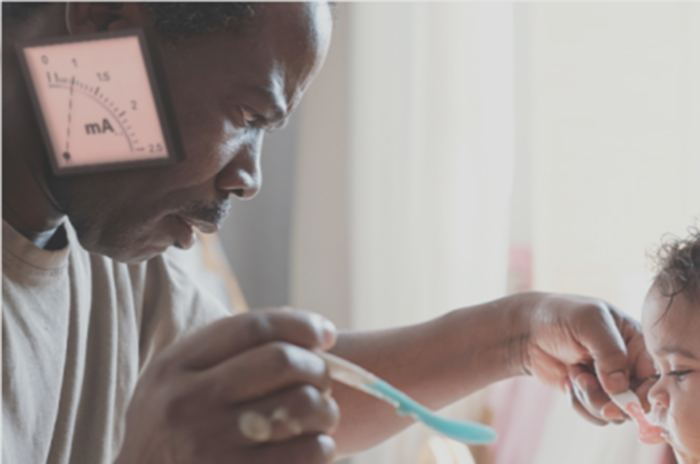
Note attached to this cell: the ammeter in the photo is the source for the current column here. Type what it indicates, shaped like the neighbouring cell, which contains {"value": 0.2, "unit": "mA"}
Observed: {"value": 1, "unit": "mA"}
